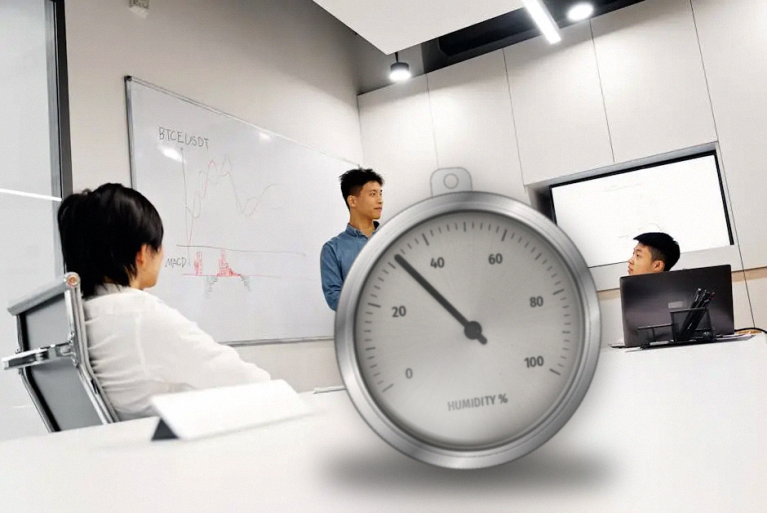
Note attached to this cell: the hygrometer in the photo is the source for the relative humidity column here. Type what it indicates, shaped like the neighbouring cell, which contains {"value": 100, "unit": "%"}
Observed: {"value": 32, "unit": "%"}
